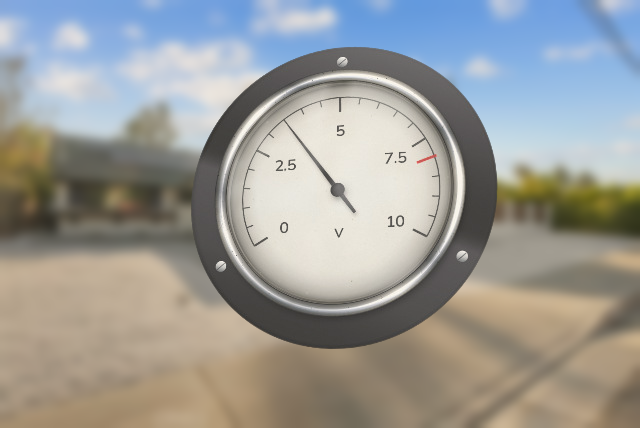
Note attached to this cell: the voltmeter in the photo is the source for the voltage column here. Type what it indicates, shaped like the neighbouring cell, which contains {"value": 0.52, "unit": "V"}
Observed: {"value": 3.5, "unit": "V"}
